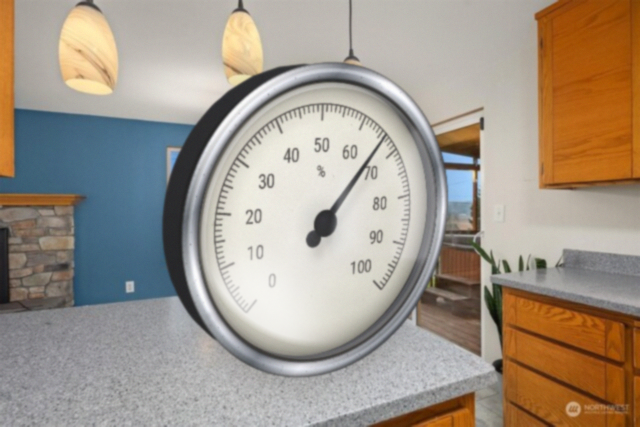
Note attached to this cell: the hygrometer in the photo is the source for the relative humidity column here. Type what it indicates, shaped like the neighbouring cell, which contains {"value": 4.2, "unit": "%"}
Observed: {"value": 65, "unit": "%"}
